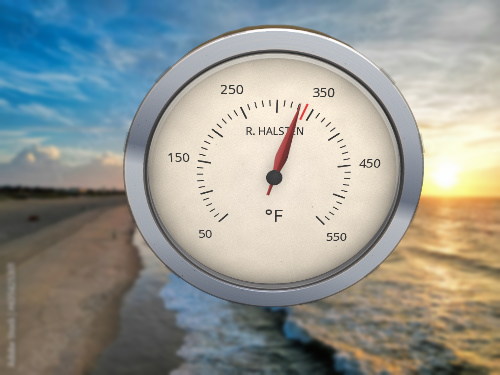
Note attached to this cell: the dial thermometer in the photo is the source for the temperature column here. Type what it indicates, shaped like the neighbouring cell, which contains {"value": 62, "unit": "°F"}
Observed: {"value": 330, "unit": "°F"}
